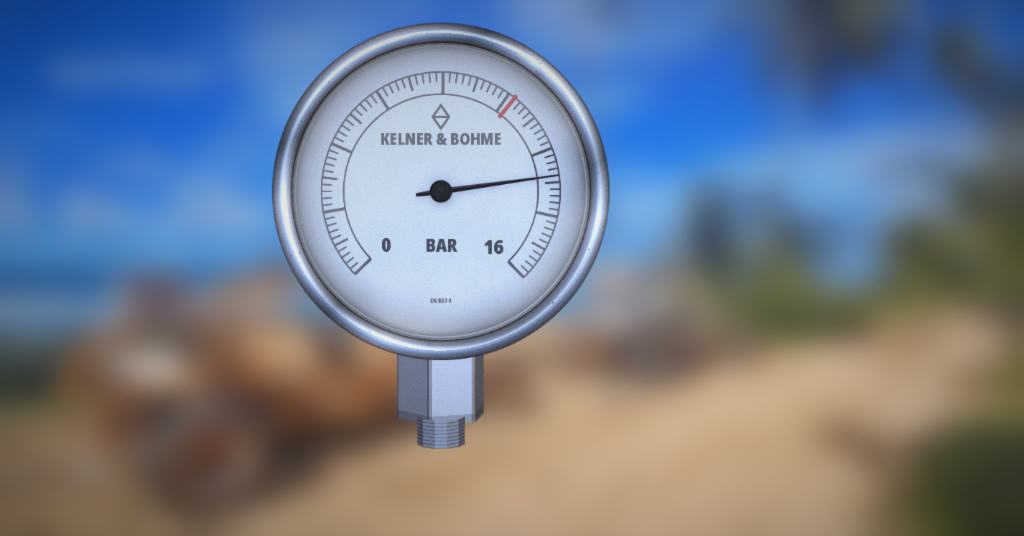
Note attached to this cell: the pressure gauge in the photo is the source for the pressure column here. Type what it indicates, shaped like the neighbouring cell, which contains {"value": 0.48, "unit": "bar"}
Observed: {"value": 12.8, "unit": "bar"}
